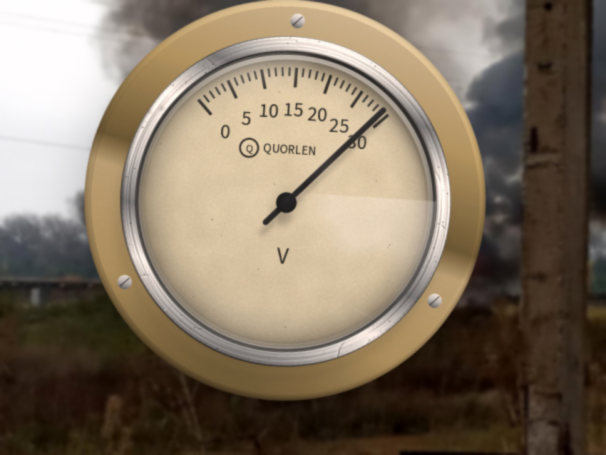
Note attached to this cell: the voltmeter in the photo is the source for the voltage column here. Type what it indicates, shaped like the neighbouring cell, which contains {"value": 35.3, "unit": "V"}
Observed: {"value": 29, "unit": "V"}
